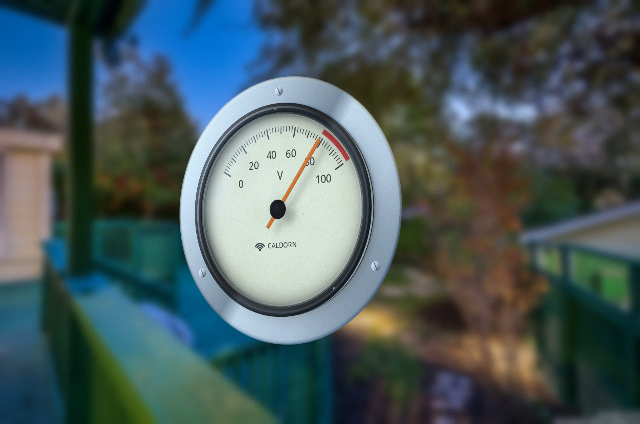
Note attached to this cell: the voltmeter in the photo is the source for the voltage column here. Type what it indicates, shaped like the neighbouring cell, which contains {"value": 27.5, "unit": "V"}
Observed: {"value": 80, "unit": "V"}
